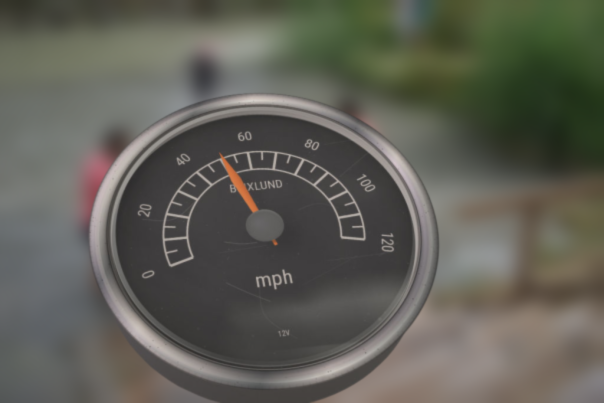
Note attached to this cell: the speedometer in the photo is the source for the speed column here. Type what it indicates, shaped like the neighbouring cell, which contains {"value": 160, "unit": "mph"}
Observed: {"value": 50, "unit": "mph"}
